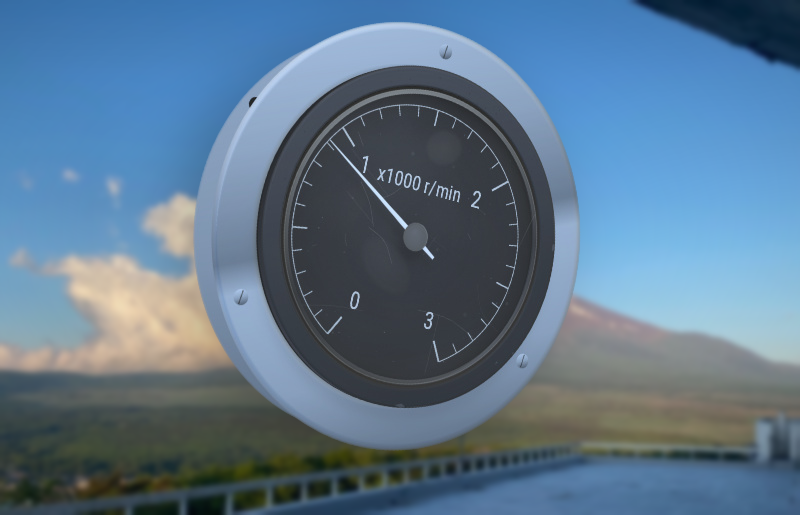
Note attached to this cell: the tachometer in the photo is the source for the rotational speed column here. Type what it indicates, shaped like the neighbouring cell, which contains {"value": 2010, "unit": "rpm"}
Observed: {"value": 900, "unit": "rpm"}
